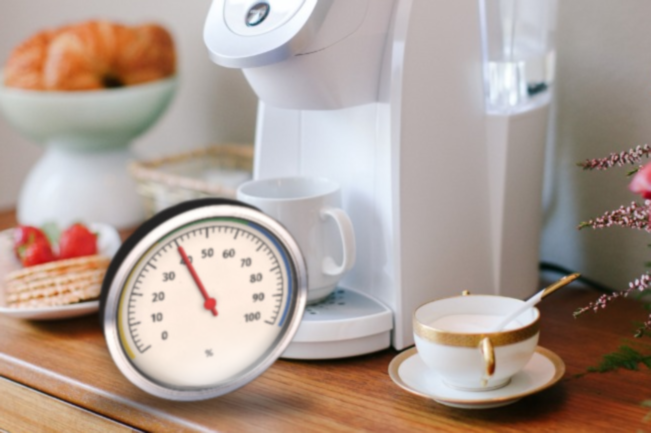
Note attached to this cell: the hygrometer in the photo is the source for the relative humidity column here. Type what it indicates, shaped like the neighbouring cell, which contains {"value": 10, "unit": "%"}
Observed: {"value": 40, "unit": "%"}
